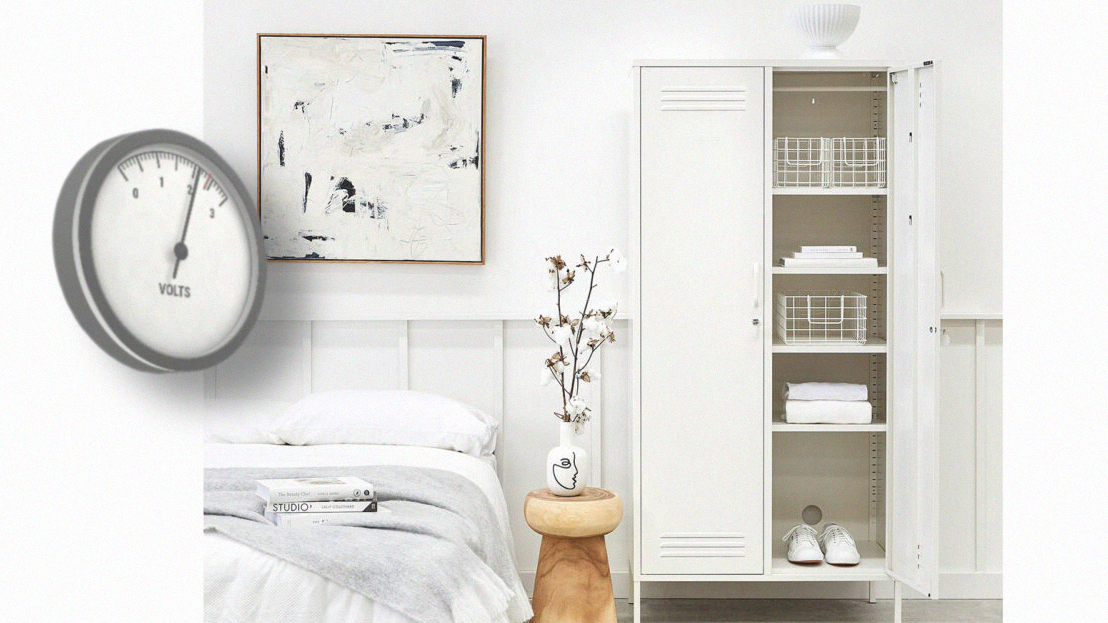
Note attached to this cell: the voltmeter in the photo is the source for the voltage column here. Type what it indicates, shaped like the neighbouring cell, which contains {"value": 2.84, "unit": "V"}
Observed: {"value": 2, "unit": "V"}
